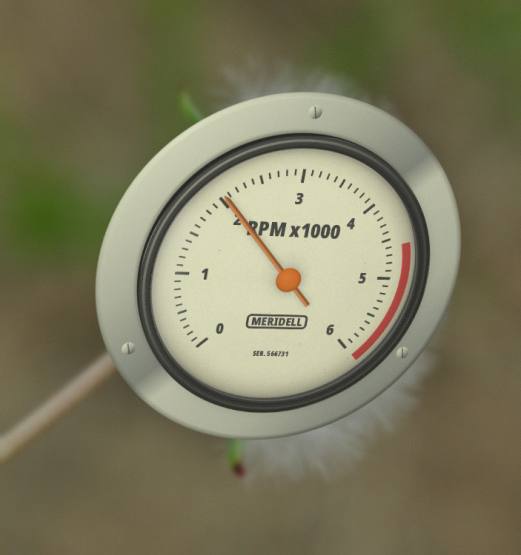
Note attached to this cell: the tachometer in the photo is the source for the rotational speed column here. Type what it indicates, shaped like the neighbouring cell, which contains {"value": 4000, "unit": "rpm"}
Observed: {"value": 2050, "unit": "rpm"}
